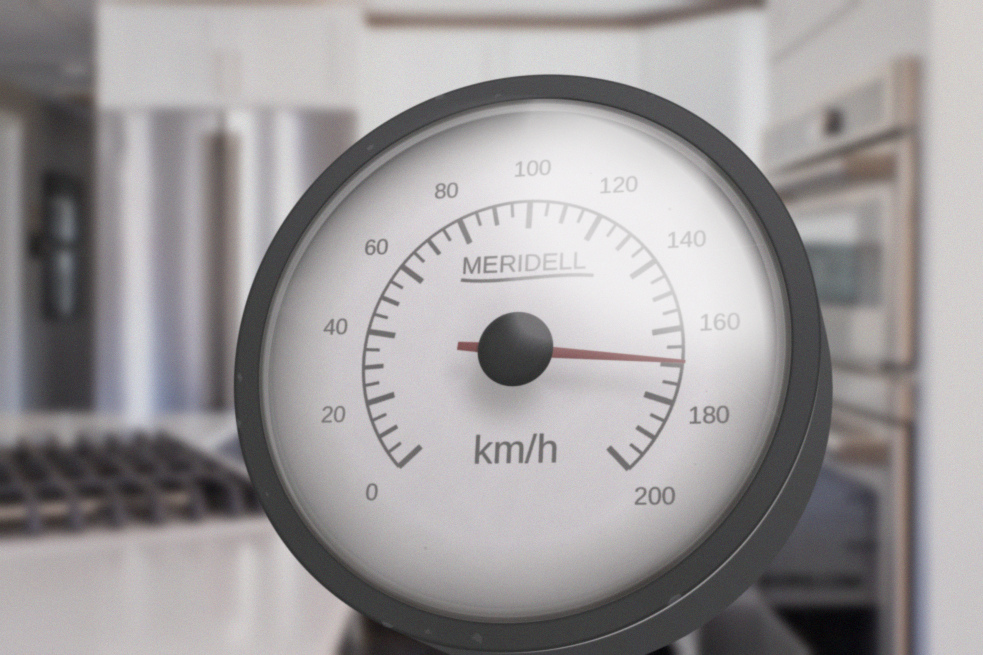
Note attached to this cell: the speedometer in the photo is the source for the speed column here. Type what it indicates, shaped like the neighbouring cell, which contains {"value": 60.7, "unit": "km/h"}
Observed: {"value": 170, "unit": "km/h"}
